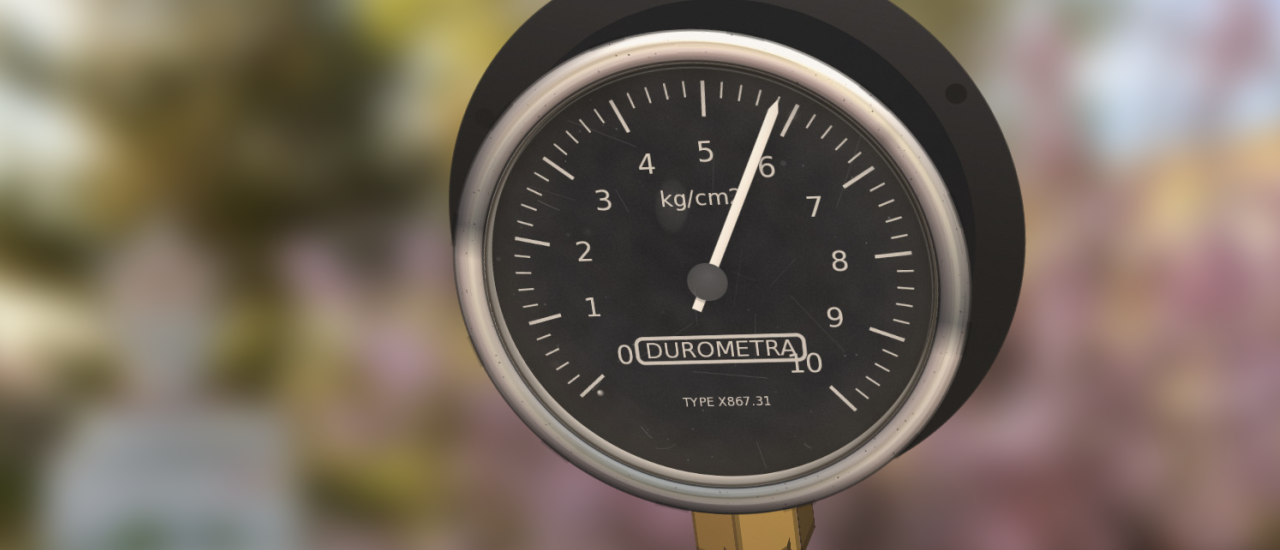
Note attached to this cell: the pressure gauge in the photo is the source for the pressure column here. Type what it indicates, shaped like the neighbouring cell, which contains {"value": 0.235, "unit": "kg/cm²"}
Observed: {"value": 5.8, "unit": "kg/cm²"}
